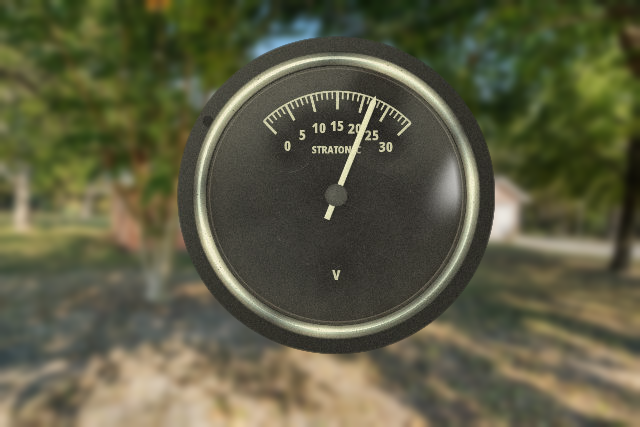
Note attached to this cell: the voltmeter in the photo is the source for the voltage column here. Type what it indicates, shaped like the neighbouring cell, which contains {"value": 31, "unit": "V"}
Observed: {"value": 22, "unit": "V"}
